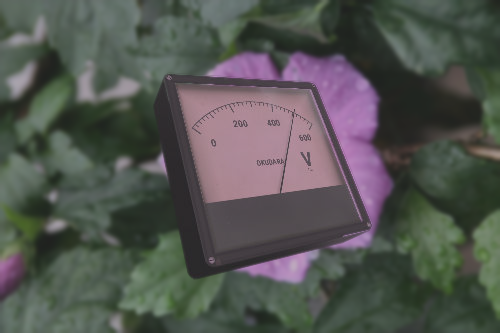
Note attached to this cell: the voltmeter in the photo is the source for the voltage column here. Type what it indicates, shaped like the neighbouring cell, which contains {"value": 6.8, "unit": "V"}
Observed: {"value": 500, "unit": "V"}
